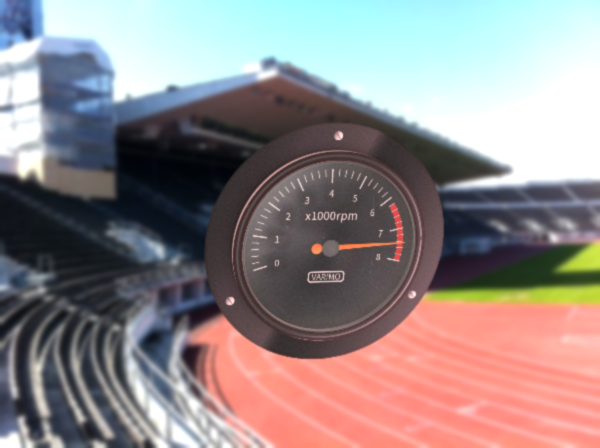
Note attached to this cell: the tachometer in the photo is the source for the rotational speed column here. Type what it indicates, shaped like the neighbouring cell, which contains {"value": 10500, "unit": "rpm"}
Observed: {"value": 7400, "unit": "rpm"}
